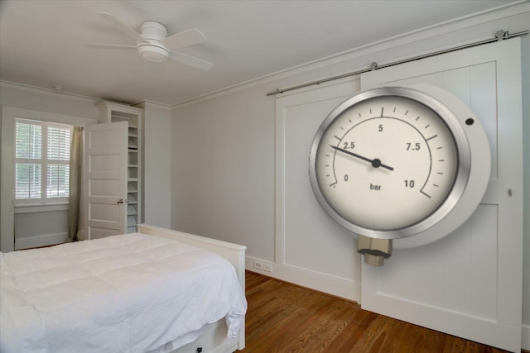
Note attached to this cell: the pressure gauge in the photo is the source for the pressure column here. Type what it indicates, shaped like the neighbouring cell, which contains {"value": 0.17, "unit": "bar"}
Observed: {"value": 2, "unit": "bar"}
